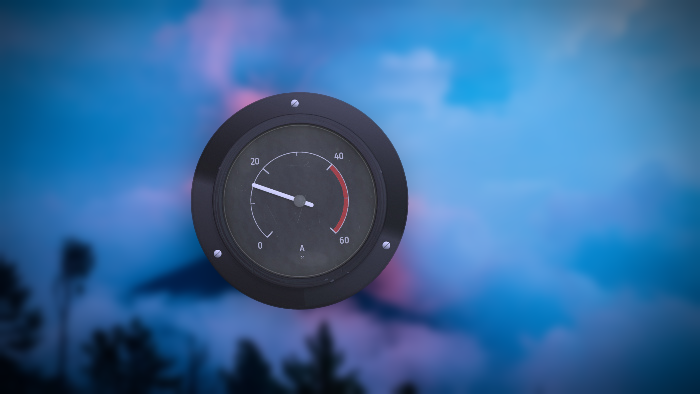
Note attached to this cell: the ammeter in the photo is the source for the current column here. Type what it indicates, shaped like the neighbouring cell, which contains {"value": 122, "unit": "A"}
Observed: {"value": 15, "unit": "A"}
